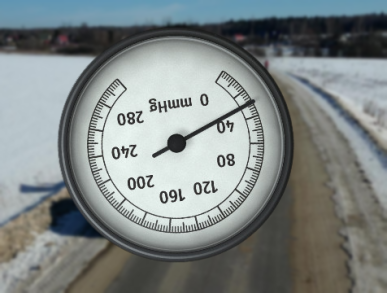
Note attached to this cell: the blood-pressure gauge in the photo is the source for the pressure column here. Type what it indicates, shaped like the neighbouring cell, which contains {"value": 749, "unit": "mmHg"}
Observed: {"value": 30, "unit": "mmHg"}
